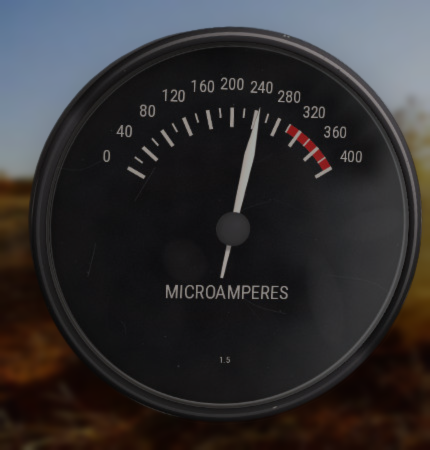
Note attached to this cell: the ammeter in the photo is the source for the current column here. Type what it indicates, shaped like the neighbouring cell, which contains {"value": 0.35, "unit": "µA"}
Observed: {"value": 240, "unit": "µA"}
